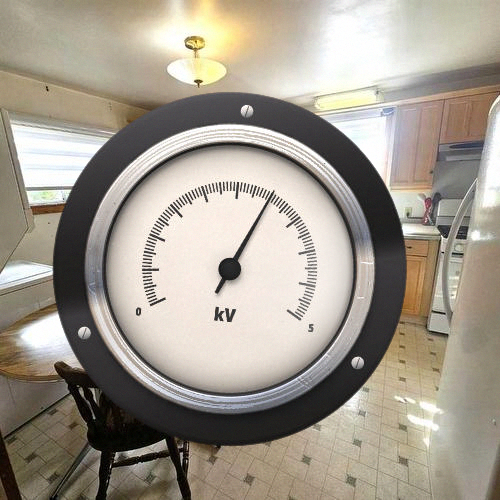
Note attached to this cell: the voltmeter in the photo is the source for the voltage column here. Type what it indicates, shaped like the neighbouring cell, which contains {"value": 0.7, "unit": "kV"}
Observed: {"value": 3, "unit": "kV"}
